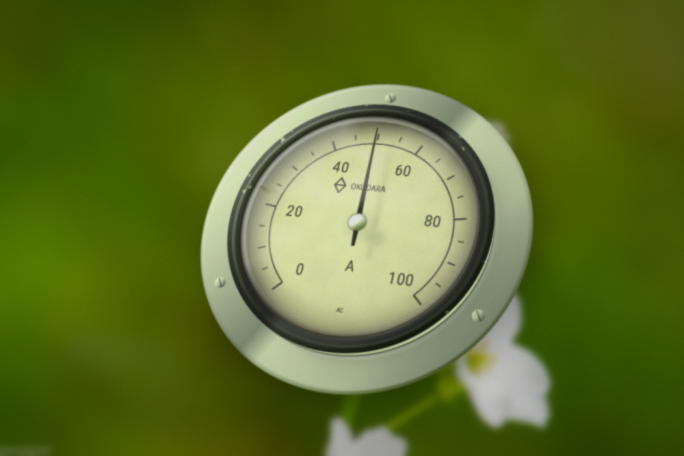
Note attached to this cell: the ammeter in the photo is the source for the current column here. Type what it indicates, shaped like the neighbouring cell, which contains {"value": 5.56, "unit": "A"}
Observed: {"value": 50, "unit": "A"}
